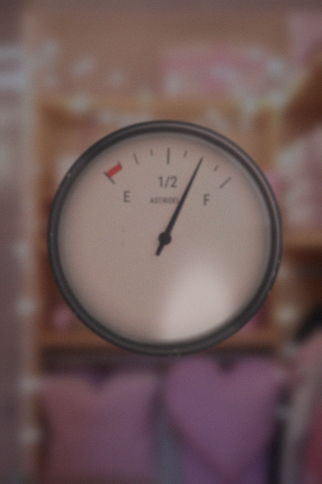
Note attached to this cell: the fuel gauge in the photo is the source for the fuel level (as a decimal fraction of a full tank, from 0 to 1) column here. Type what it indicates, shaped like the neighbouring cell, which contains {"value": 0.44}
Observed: {"value": 0.75}
